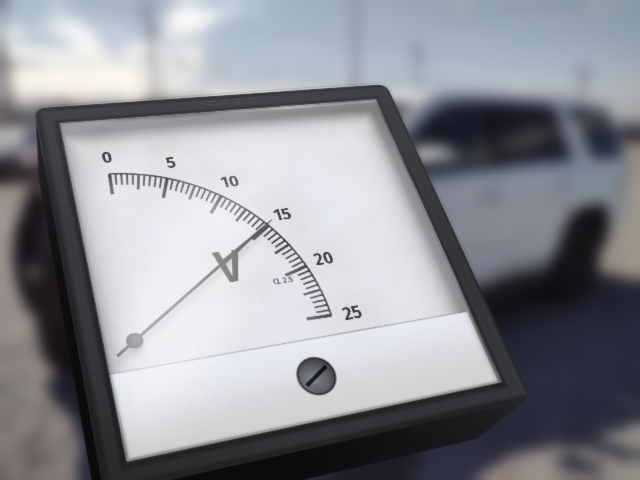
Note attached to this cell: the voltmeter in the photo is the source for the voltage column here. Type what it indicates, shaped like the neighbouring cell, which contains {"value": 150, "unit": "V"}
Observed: {"value": 15, "unit": "V"}
